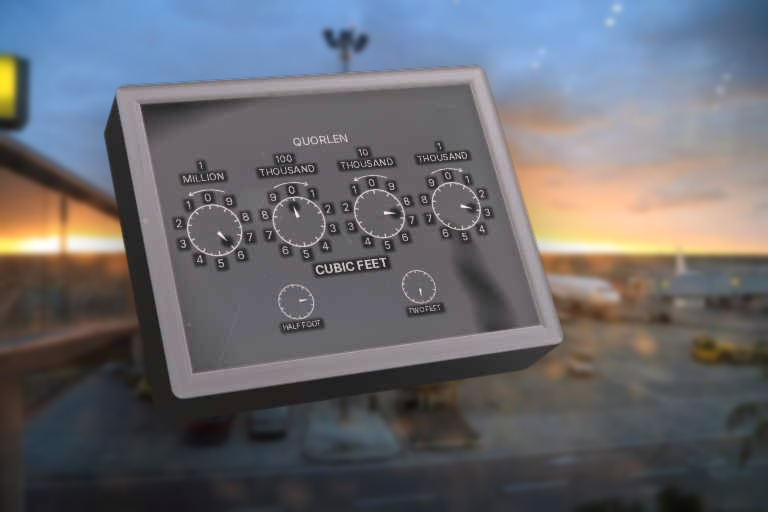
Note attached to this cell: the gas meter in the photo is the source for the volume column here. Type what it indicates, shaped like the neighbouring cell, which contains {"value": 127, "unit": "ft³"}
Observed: {"value": 597300, "unit": "ft³"}
